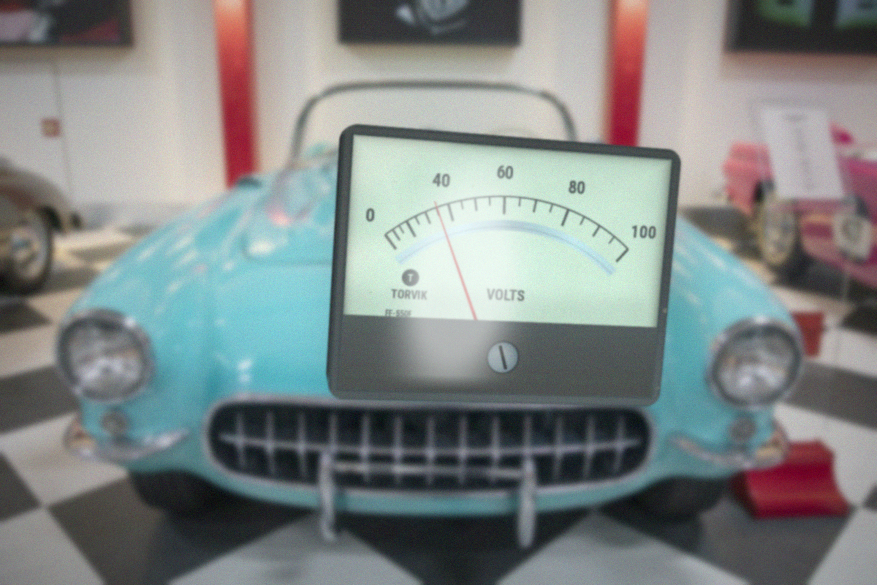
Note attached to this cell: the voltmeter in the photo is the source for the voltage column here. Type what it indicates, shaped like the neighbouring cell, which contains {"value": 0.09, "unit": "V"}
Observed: {"value": 35, "unit": "V"}
